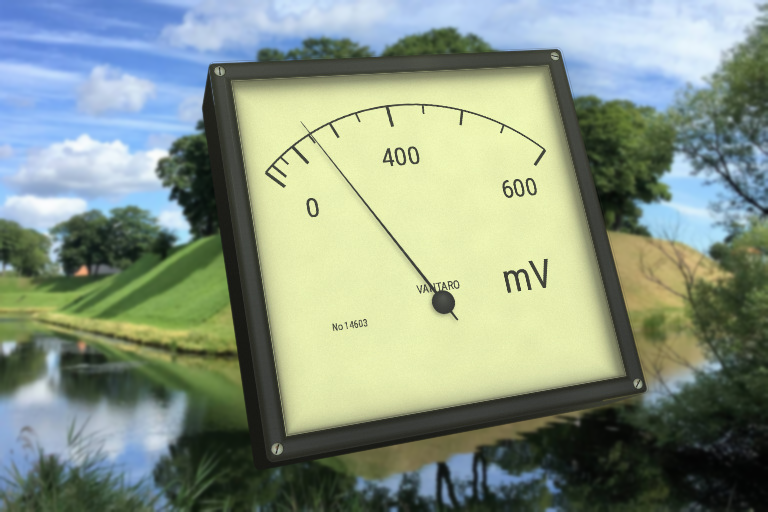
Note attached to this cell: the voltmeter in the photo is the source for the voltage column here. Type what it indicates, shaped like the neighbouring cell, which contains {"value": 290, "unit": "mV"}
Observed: {"value": 250, "unit": "mV"}
